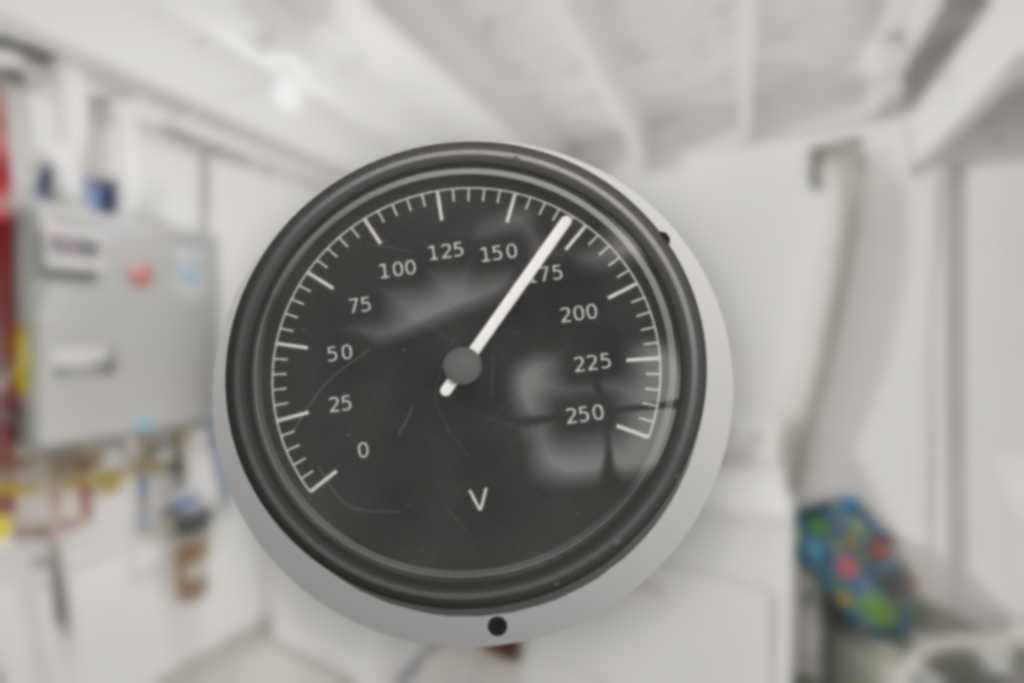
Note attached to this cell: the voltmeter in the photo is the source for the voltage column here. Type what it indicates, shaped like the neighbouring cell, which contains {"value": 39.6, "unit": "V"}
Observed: {"value": 170, "unit": "V"}
